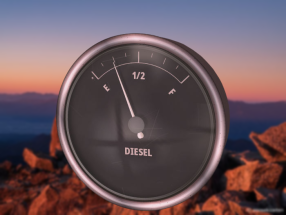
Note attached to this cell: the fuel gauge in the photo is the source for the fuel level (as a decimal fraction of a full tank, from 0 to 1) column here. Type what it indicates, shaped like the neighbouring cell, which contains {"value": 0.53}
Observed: {"value": 0.25}
